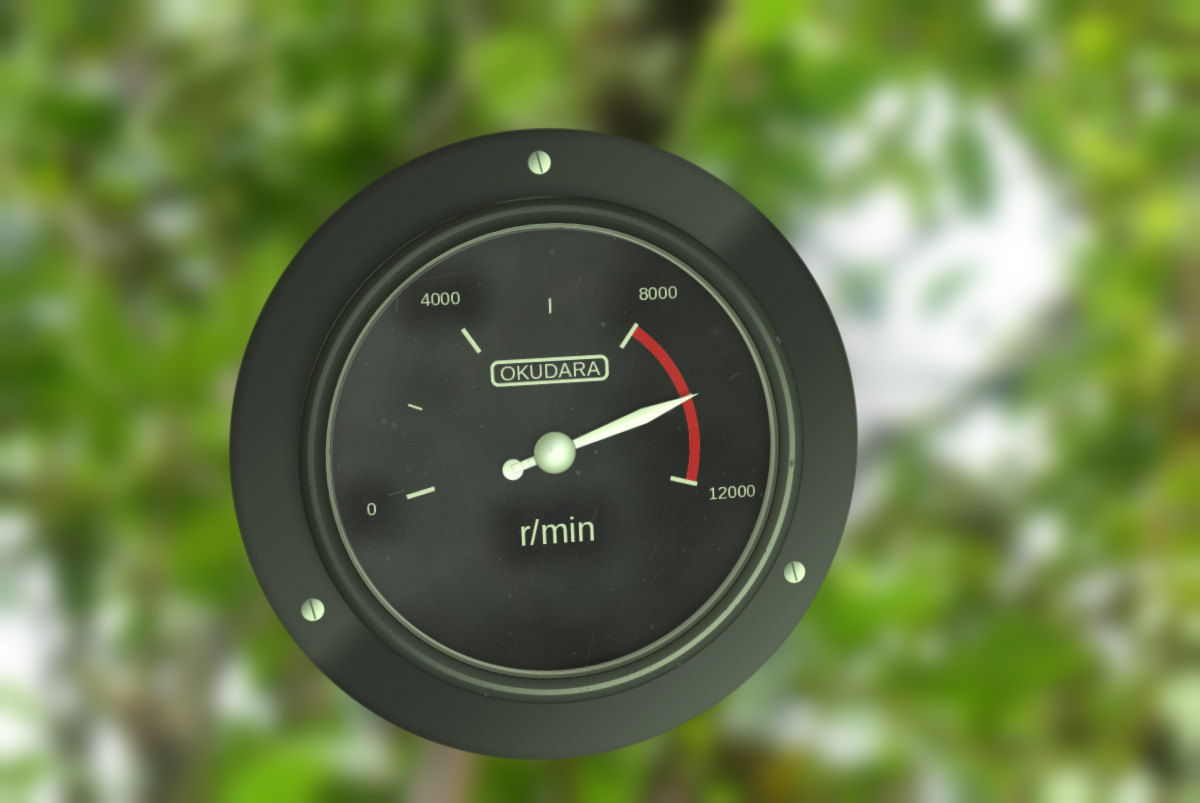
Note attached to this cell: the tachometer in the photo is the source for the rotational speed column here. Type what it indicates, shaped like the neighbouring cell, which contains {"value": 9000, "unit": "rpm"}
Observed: {"value": 10000, "unit": "rpm"}
